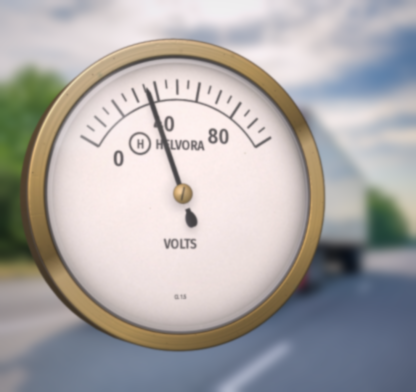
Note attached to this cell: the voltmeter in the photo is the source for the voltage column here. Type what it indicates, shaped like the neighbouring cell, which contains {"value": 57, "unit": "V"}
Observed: {"value": 35, "unit": "V"}
